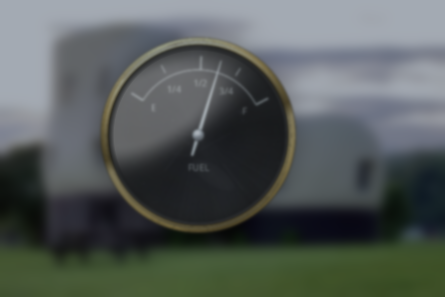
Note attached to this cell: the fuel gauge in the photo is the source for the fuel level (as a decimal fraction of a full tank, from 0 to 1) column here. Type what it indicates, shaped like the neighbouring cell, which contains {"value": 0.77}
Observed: {"value": 0.625}
